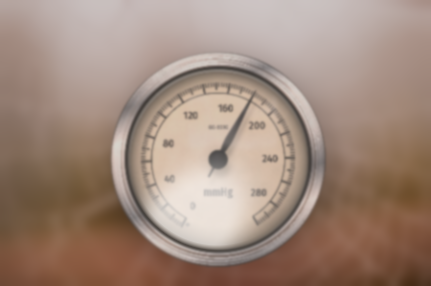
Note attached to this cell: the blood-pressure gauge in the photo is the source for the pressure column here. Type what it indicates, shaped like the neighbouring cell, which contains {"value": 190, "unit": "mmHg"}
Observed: {"value": 180, "unit": "mmHg"}
